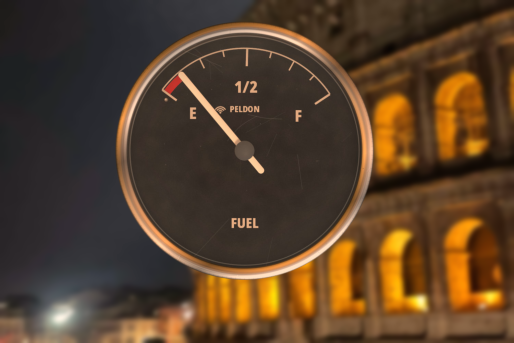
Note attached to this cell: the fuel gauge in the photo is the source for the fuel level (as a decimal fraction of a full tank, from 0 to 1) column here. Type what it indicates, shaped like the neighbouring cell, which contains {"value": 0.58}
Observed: {"value": 0.125}
